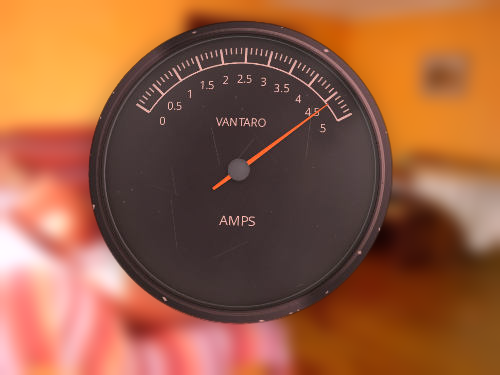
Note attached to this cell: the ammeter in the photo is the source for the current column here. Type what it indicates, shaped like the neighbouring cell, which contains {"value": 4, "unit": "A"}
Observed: {"value": 4.6, "unit": "A"}
